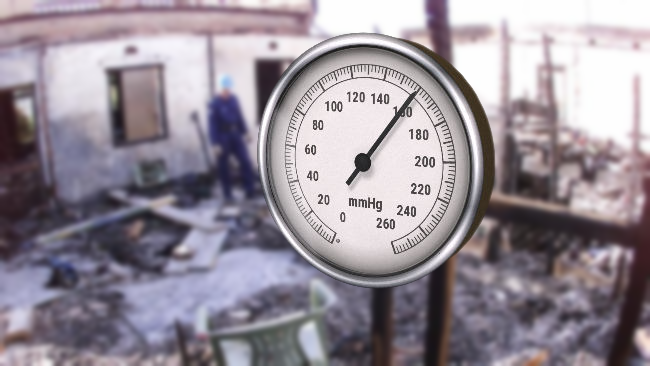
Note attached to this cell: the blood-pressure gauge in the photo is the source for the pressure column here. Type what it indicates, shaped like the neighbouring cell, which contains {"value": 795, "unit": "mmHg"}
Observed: {"value": 160, "unit": "mmHg"}
